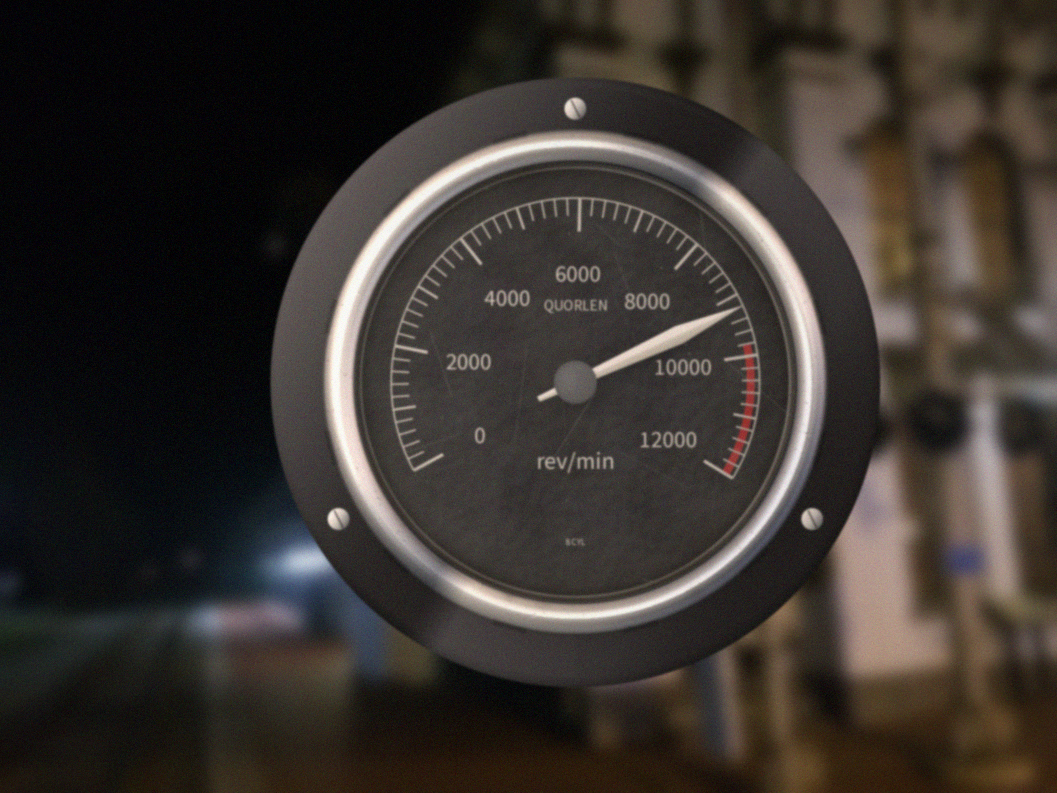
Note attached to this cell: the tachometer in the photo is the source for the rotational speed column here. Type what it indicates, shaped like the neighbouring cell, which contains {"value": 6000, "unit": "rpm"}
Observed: {"value": 9200, "unit": "rpm"}
